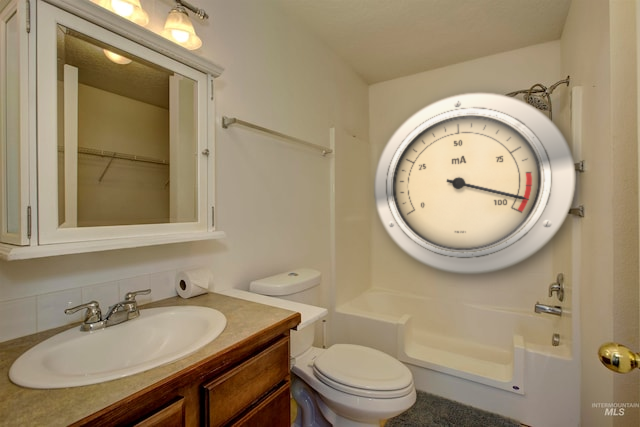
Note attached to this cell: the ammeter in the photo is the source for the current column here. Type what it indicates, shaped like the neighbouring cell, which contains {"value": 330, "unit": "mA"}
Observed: {"value": 95, "unit": "mA"}
